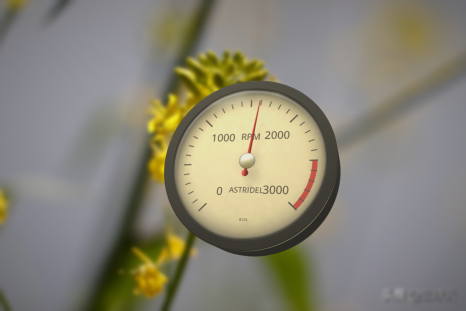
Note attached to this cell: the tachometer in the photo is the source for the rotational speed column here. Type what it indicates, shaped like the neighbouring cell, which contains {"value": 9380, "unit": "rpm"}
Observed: {"value": 1600, "unit": "rpm"}
